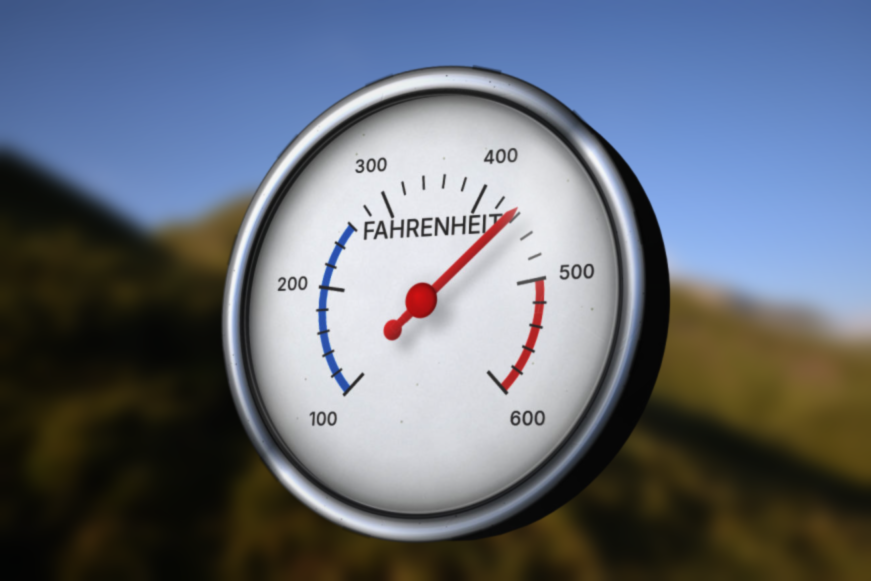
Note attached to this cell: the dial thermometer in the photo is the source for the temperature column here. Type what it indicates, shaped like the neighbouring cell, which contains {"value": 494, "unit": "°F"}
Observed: {"value": 440, "unit": "°F"}
